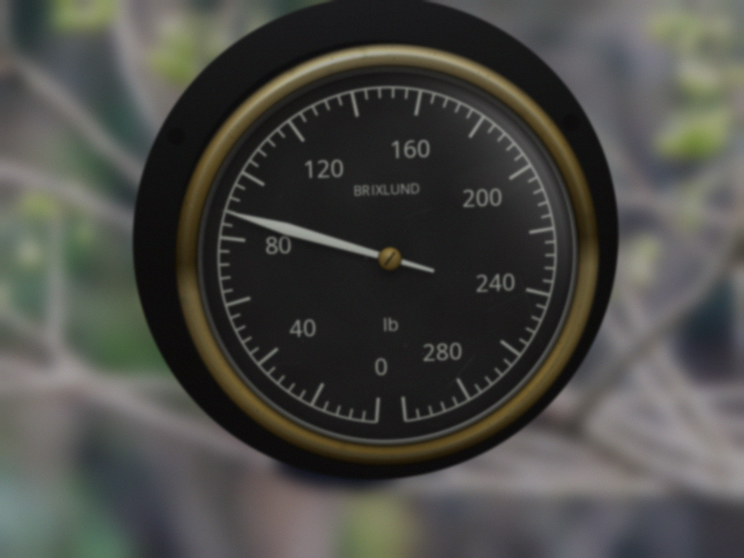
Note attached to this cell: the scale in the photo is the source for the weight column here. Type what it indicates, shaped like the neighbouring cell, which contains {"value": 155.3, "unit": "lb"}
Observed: {"value": 88, "unit": "lb"}
